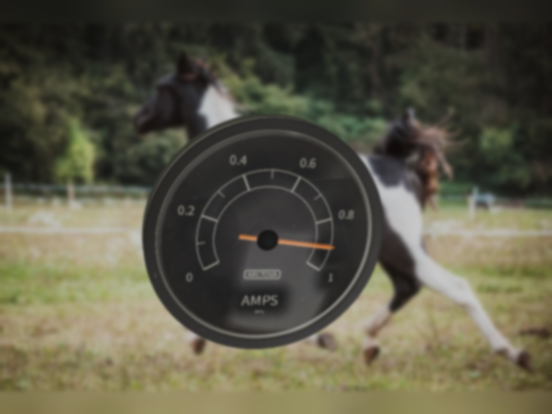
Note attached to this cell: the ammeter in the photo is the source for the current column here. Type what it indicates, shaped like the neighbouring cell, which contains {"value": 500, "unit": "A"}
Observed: {"value": 0.9, "unit": "A"}
